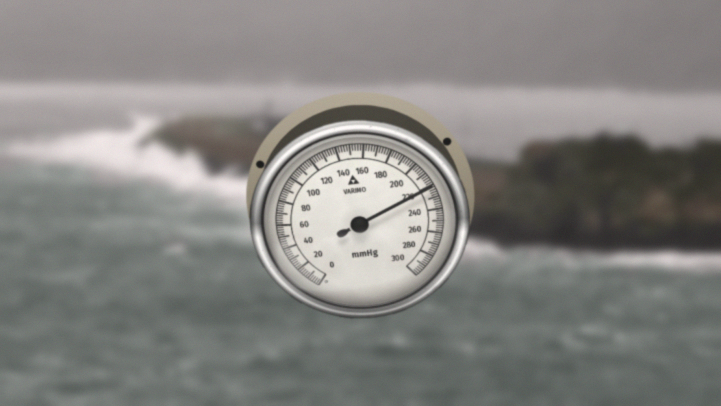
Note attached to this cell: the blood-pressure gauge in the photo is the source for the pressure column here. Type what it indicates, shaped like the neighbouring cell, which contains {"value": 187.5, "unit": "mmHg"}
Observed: {"value": 220, "unit": "mmHg"}
